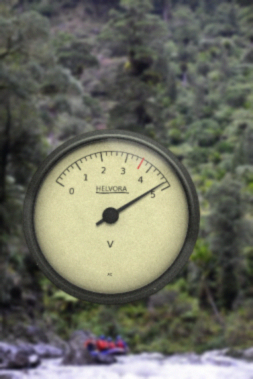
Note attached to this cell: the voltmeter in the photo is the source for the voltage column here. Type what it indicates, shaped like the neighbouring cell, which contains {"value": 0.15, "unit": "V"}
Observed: {"value": 4.8, "unit": "V"}
